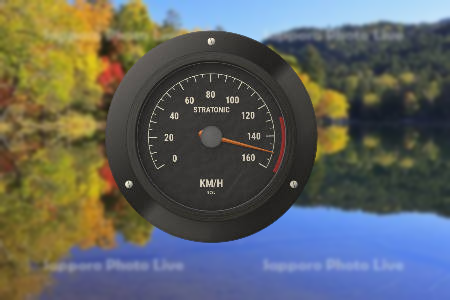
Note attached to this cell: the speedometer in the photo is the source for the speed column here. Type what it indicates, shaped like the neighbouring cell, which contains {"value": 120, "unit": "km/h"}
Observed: {"value": 150, "unit": "km/h"}
